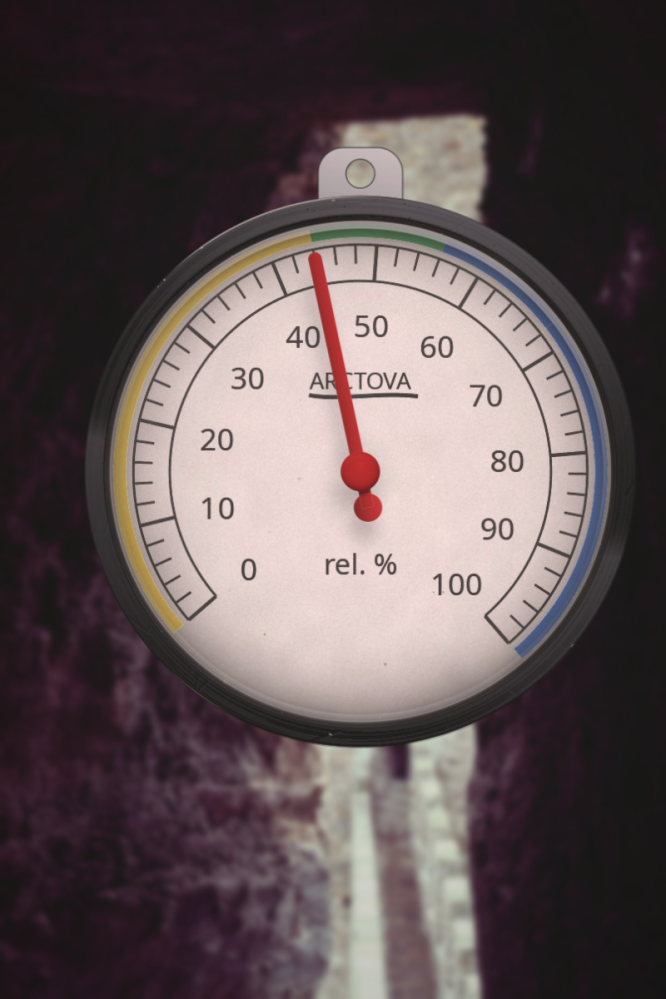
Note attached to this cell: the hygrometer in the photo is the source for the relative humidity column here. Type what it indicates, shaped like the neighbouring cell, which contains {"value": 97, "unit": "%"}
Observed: {"value": 44, "unit": "%"}
